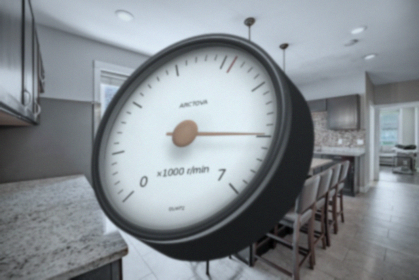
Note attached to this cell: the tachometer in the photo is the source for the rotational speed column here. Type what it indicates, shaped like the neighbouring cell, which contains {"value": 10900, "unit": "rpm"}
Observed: {"value": 6000, "unit": "rpm"}
